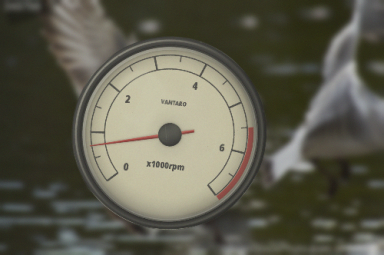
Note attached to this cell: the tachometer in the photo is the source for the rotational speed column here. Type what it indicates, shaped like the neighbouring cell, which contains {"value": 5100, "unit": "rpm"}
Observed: {"value": 750, "unit": "rpm"}
